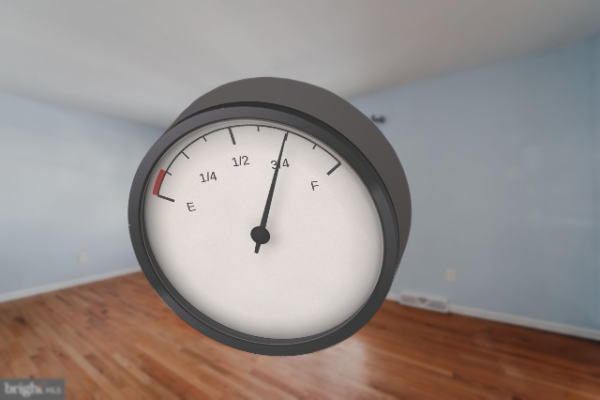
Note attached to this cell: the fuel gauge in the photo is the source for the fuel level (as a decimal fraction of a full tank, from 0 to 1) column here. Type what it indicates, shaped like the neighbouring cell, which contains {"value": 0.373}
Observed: {"value": 0.75}
